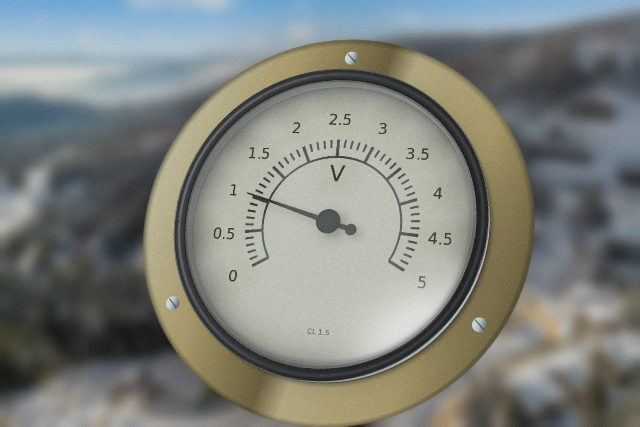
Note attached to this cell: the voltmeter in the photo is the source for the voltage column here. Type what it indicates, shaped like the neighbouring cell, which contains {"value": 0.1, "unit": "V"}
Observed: {"value": 1, "unit": "V"}
